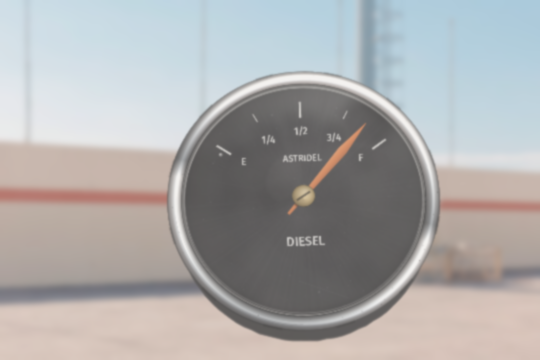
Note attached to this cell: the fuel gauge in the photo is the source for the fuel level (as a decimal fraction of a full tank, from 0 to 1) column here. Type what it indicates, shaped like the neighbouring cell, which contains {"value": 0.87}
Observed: {"value": 0.875}
